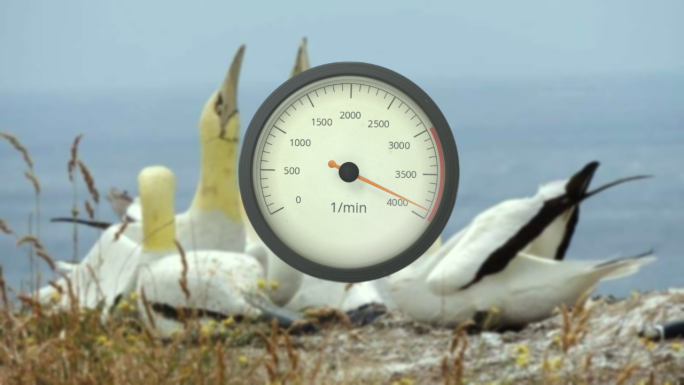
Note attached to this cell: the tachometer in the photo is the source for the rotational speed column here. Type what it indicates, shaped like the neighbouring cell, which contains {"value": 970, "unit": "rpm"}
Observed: {"value": 3900, "unit": "rpm"}
